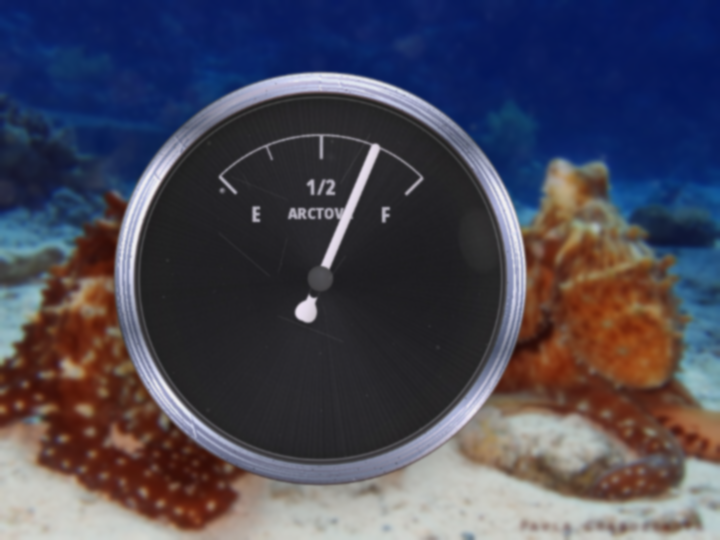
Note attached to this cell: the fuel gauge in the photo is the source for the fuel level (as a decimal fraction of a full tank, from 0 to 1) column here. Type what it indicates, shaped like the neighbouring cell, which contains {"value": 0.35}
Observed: {"value": 0.75}
